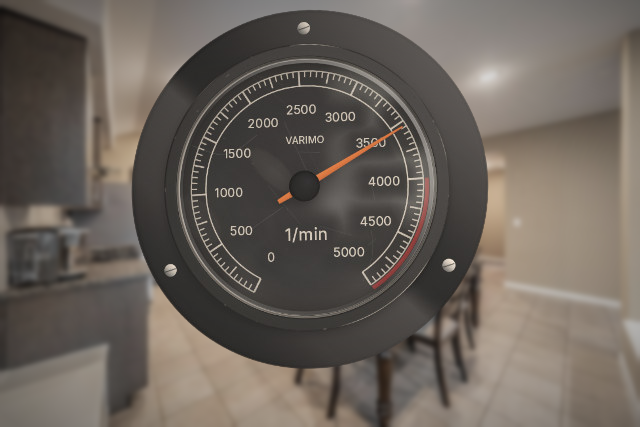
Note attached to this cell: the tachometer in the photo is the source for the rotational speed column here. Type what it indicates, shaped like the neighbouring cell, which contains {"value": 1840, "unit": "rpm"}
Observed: {"value": 3550, "unit": "rpm"}
